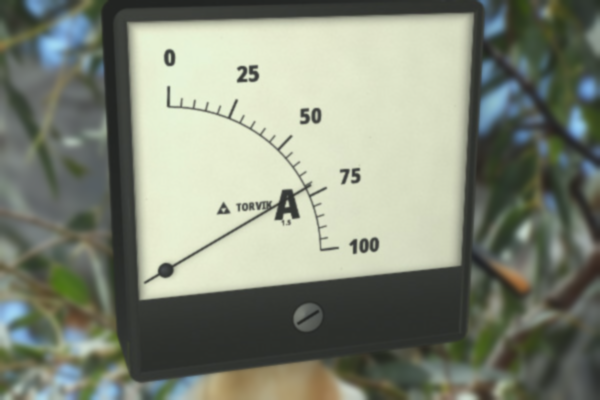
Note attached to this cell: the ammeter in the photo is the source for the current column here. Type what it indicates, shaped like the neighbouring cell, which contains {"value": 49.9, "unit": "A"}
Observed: {"value": 70, "unit": "A"}
